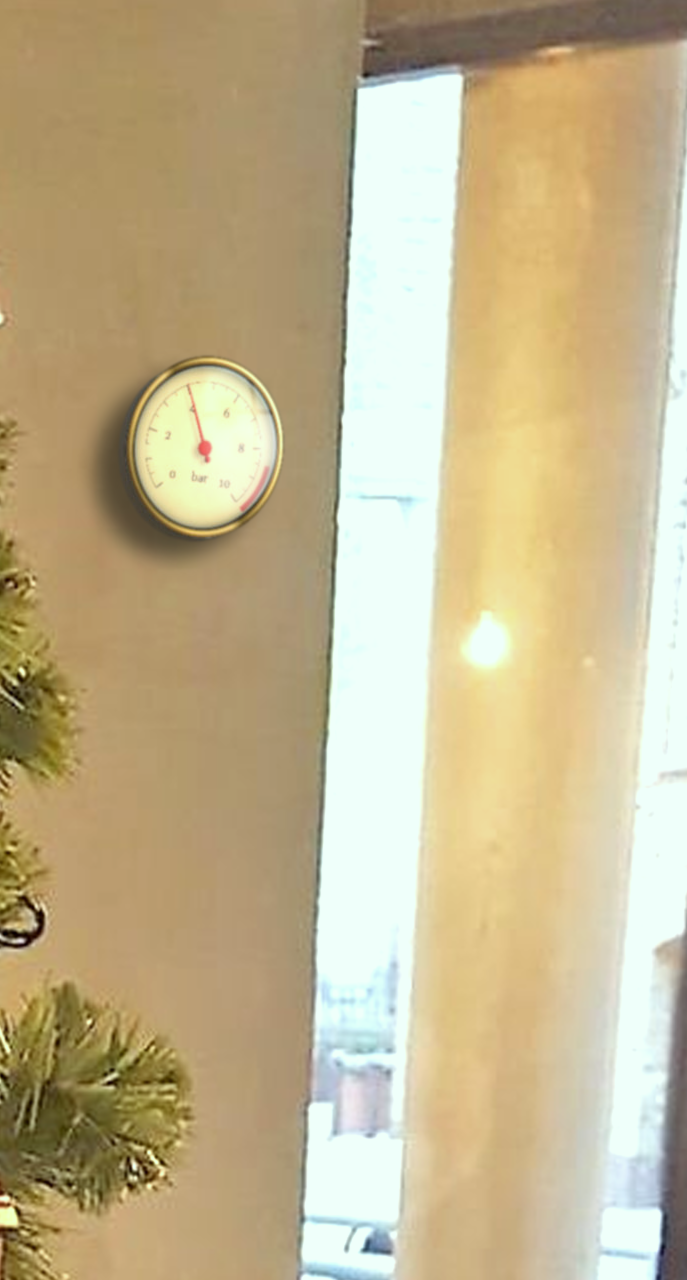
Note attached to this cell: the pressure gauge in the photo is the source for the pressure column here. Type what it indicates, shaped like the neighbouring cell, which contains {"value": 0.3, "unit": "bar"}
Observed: {"value": 4, "unit": "bar"}
